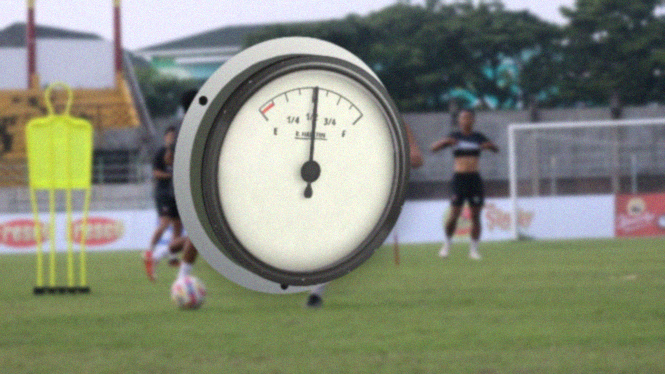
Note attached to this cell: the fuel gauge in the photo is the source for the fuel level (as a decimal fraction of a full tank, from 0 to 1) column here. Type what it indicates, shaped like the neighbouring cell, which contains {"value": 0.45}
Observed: {"value": 0.5}
